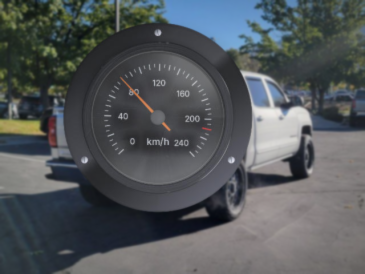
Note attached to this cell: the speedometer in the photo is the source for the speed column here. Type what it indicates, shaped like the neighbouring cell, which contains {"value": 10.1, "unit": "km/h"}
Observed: {"value": 80, "unit": "km/h"}
